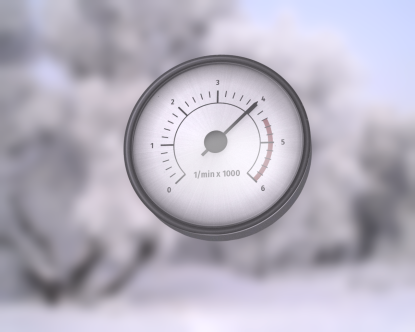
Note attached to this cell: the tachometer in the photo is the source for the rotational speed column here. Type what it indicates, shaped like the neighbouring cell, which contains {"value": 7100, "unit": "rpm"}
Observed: {"value": 4000, "unit": "rpm"}
